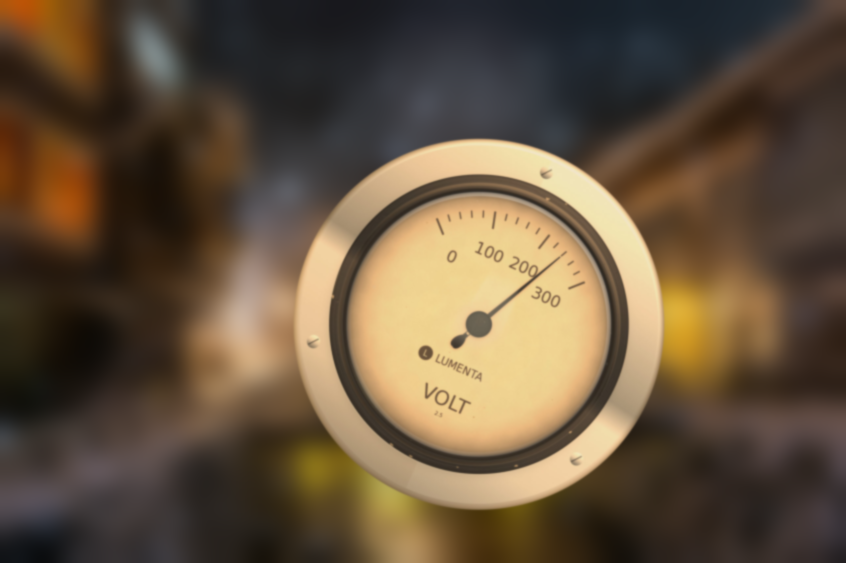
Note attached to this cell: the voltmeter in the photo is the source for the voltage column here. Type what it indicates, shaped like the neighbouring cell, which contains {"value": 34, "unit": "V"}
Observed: {"value": 240, "unit": "V"}
